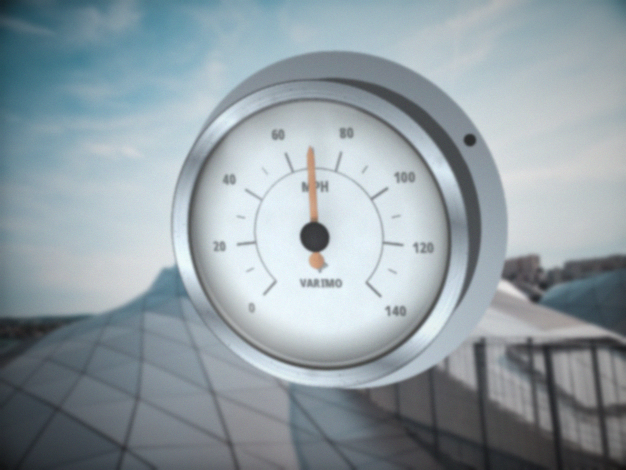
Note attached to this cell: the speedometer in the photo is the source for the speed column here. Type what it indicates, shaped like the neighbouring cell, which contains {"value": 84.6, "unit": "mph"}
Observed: {"value": 70, "unit": "mph"}
